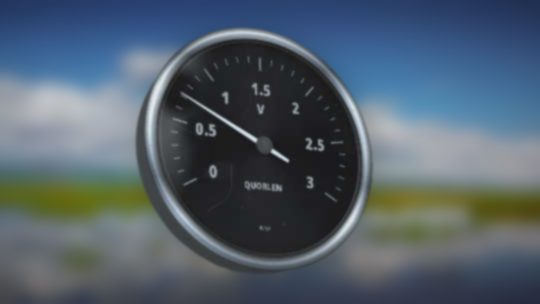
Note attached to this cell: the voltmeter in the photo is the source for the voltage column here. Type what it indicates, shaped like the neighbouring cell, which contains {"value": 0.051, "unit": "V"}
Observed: {"value": 0.7, "unit": "V"}
